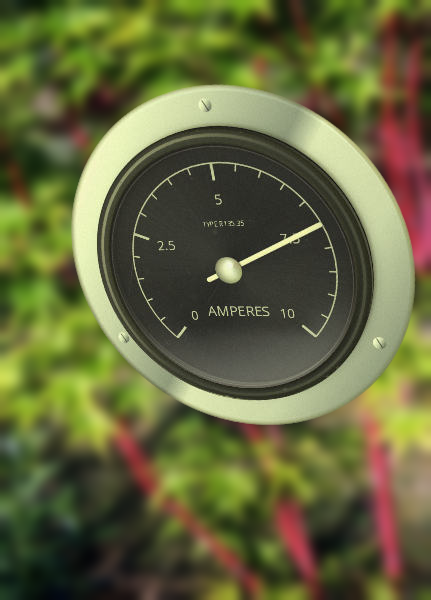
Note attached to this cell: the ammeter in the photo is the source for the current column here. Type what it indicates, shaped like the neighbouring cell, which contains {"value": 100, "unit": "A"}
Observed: {"value": 7.5, "unit": "A"}
